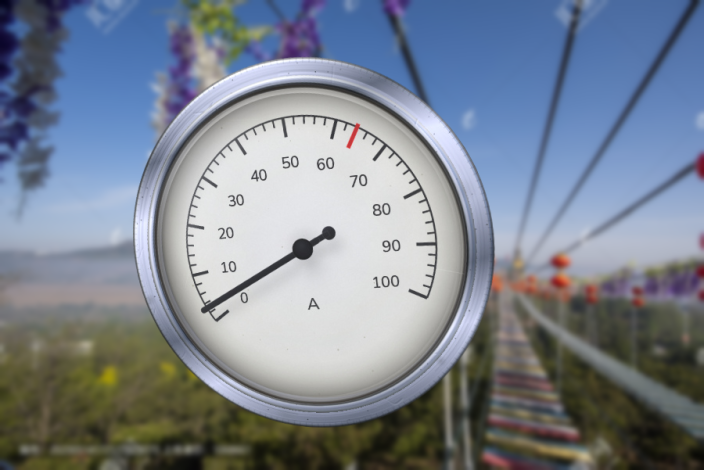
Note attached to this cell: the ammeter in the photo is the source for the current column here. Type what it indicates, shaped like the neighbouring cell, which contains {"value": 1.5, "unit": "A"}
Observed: {"value": 3, "unit": "A"}
